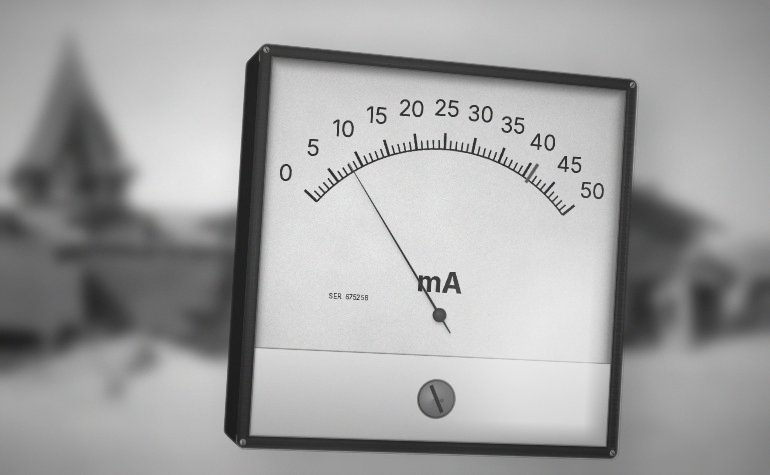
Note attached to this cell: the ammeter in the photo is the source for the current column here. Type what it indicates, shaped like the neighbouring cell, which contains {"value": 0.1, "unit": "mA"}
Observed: {"value": 8, "unit": "mA"}
